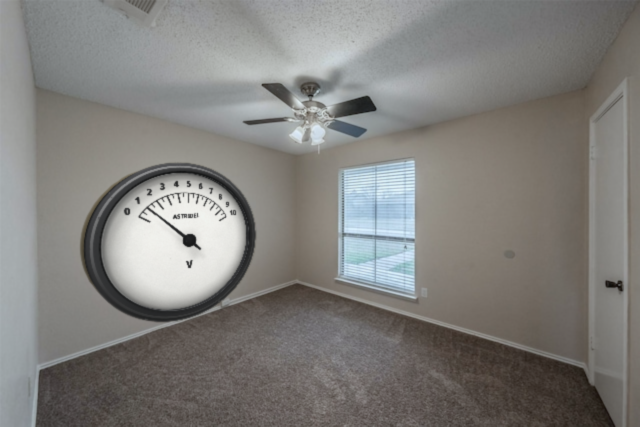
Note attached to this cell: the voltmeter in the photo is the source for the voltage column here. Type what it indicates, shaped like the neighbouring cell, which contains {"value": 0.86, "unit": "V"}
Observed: {"value": 1, "unit": "V"}
